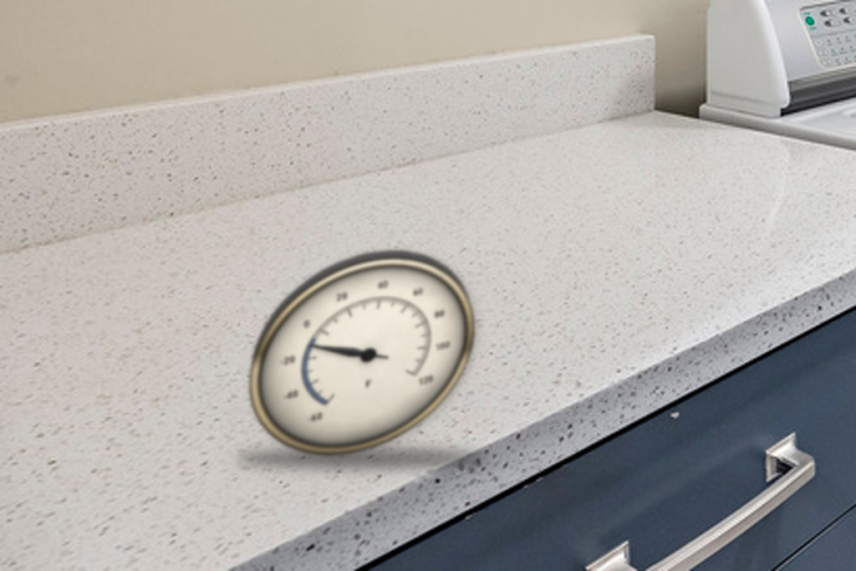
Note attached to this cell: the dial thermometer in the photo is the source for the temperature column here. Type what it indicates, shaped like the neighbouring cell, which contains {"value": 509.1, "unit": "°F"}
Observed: {"value": -10, "unit": "°F"}
